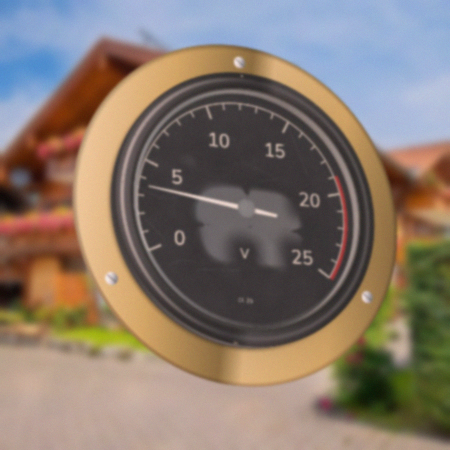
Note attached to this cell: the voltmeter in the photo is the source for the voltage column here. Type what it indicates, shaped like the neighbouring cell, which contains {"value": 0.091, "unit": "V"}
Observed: {"value": 3.5, "unit": "V"}
